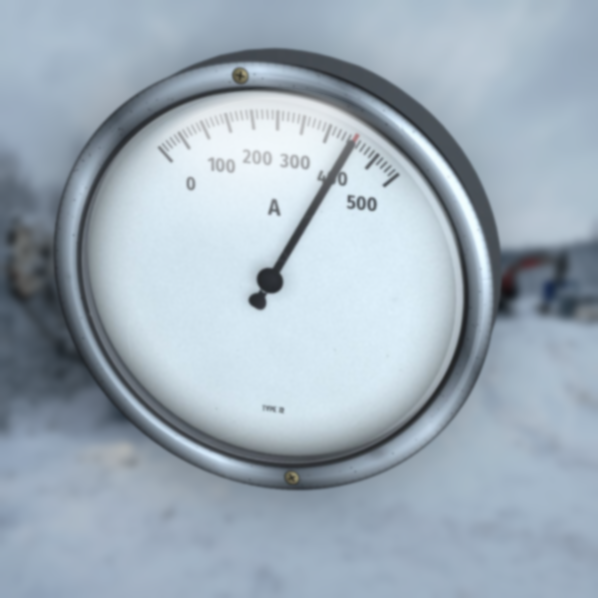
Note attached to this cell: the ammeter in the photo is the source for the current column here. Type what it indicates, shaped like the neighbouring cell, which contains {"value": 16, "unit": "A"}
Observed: {"value": 400, "unit": "A"}
